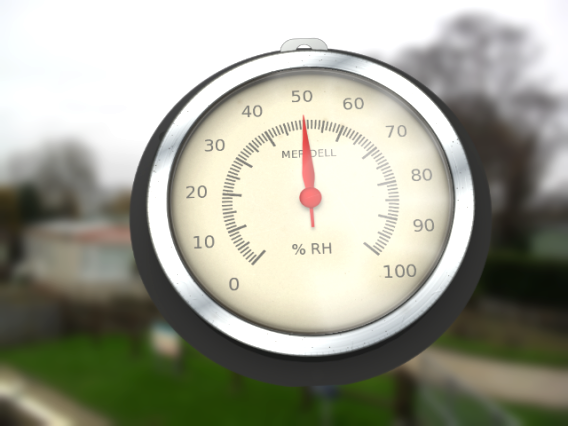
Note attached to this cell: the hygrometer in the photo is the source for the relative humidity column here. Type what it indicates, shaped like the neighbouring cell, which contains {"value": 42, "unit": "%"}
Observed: {"value": 50, "unit": "%"}
